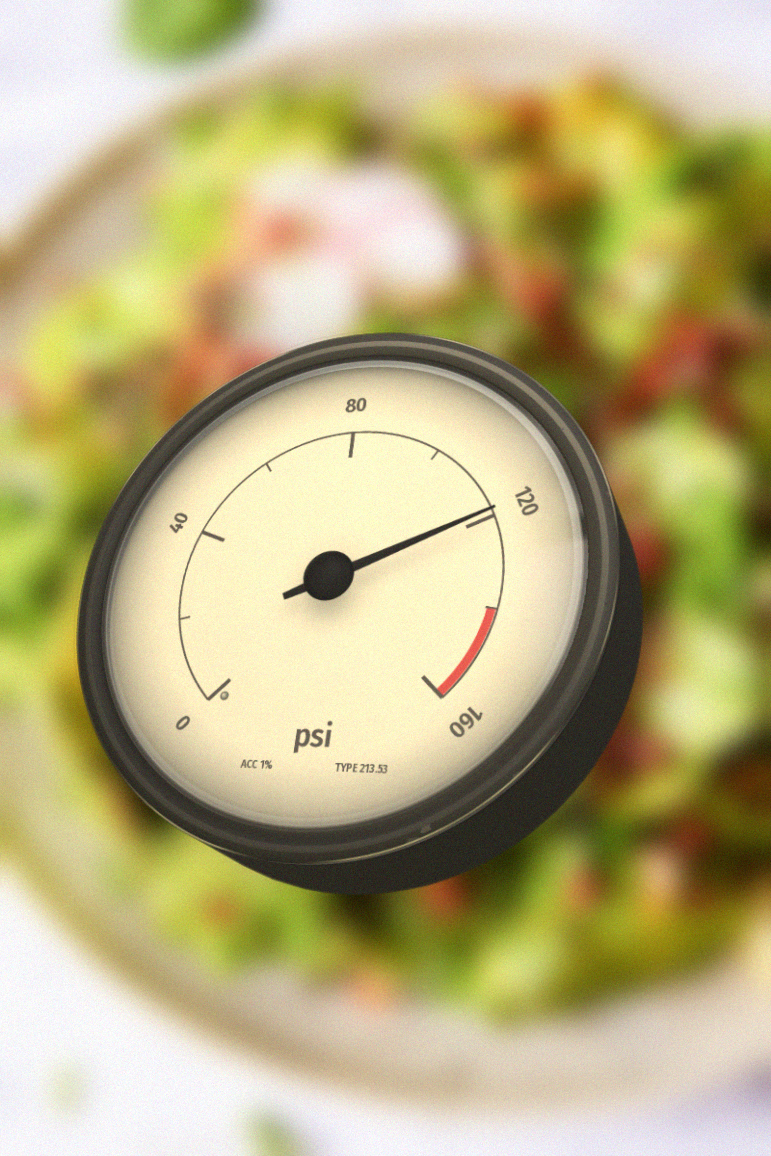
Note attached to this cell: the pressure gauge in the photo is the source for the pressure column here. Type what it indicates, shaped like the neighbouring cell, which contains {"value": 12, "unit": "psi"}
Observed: {"value": 120, "unit": "psi"}
